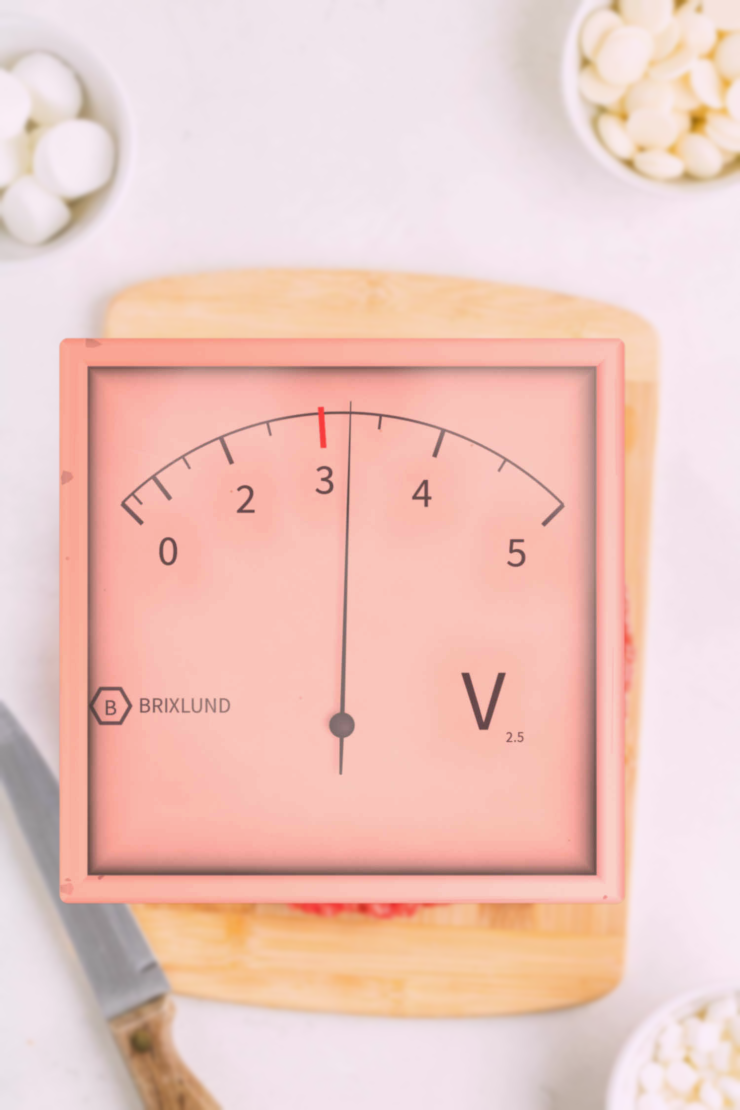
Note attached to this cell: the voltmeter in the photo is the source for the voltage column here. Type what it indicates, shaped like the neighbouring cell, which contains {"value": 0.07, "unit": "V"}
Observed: {"value": 3.25, "unit": "V"}
